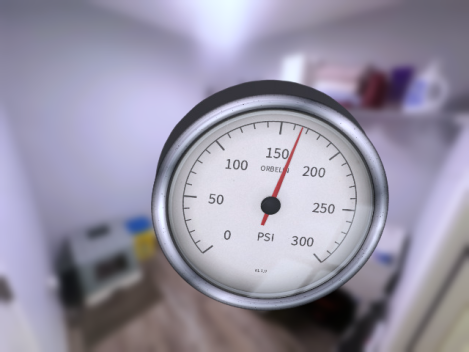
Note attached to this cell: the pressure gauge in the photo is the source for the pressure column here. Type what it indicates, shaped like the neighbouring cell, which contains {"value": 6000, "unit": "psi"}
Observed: {"value": 165, "unit": "psi"}
